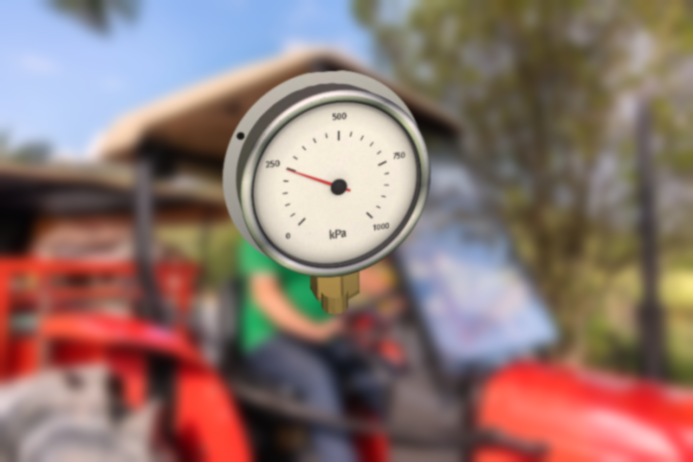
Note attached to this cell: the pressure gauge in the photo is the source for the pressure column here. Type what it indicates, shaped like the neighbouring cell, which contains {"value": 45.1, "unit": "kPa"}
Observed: {"value": 250, "unit": "kPa"}
